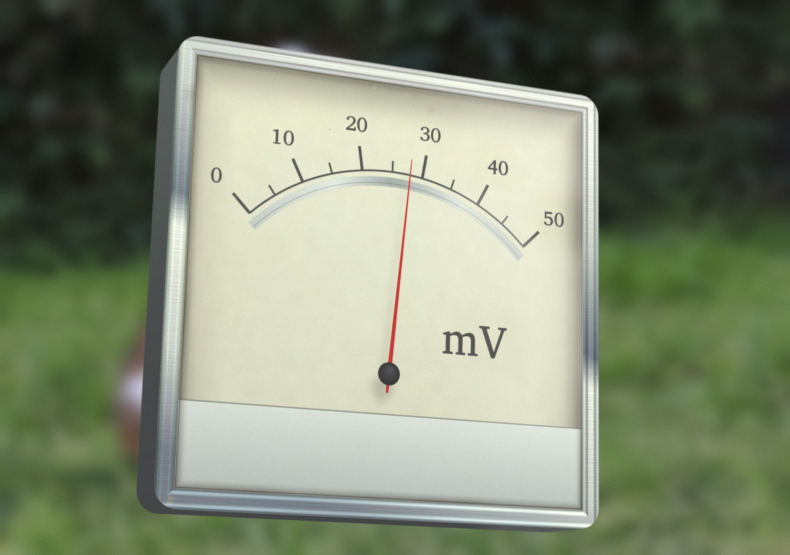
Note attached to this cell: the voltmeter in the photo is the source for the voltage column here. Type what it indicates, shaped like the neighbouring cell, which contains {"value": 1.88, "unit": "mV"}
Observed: {"value": 27.5, "unit": "mV"}
